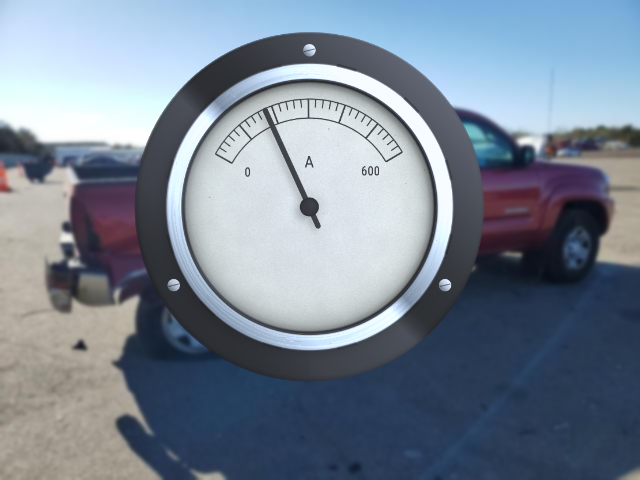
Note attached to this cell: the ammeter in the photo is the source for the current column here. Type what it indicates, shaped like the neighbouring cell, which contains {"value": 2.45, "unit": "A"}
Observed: {"value": 180, "unit": "A"}
